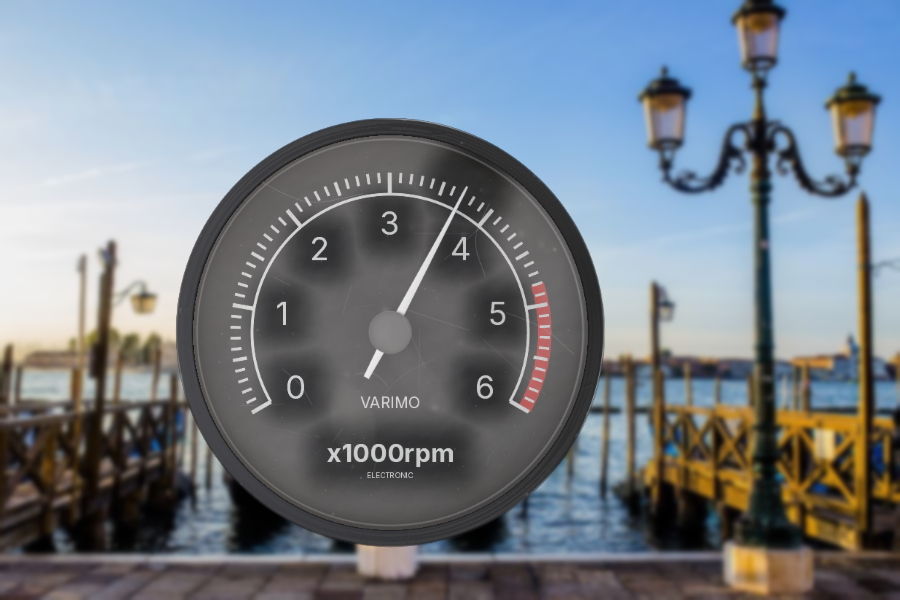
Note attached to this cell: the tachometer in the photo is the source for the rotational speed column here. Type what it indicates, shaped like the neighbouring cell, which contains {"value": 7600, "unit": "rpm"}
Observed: {"value": 3700, "unit": "rpm"}
